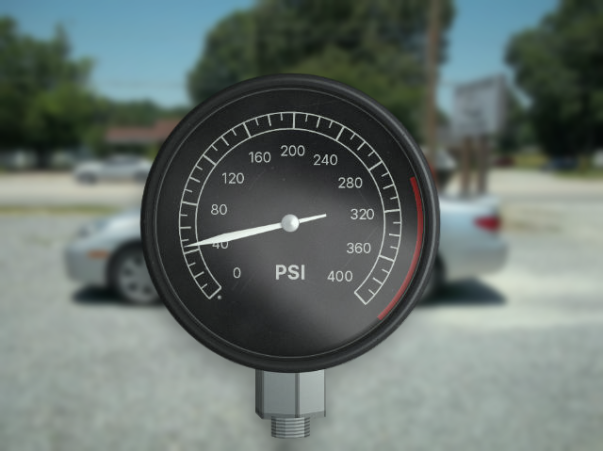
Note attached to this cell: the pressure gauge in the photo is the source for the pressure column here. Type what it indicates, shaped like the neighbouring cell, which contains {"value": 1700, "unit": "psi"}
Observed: {"value": 45, "unit": "psi"}
